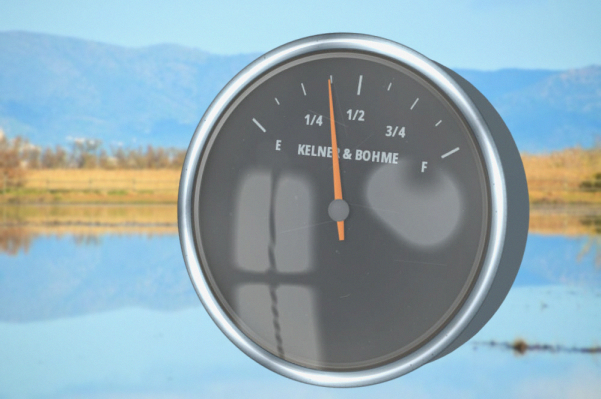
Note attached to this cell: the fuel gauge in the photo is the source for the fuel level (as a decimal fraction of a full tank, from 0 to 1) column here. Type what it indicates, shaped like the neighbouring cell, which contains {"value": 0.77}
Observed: {"value": 0.375}
